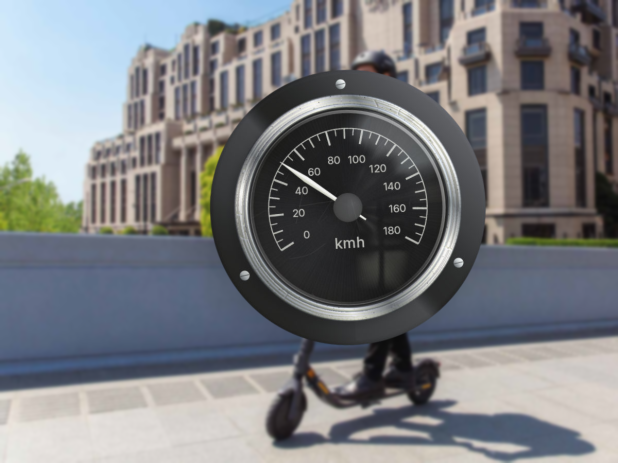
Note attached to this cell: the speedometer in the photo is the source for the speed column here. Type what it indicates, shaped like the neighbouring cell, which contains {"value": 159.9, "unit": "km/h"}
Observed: {"value": 50, "unit": "km/h"}
